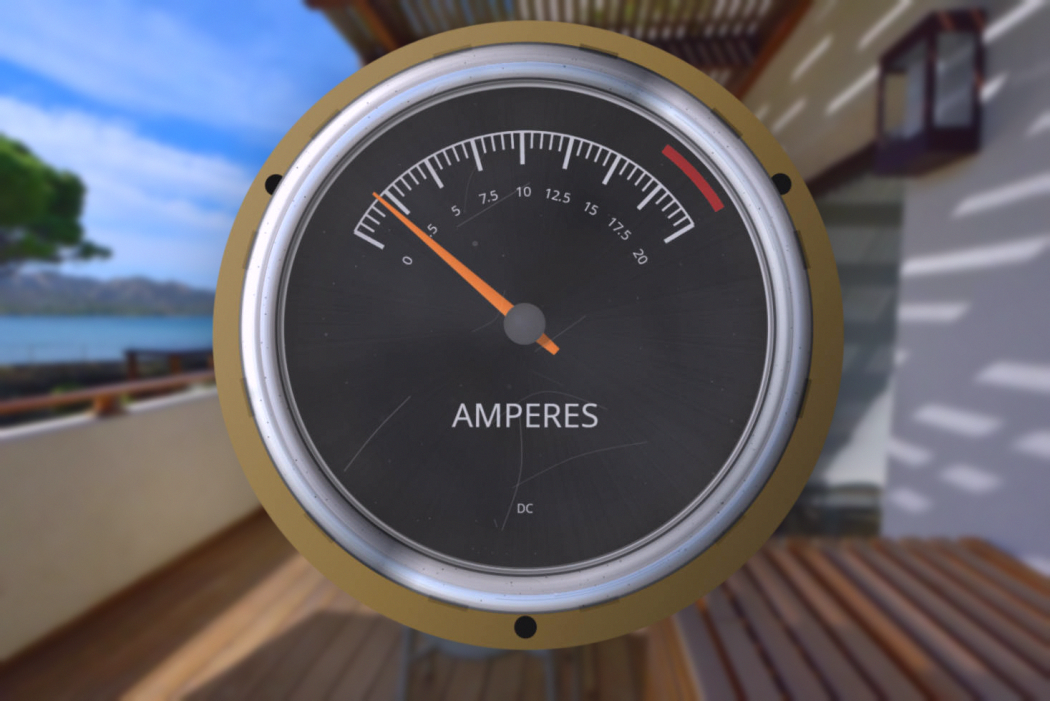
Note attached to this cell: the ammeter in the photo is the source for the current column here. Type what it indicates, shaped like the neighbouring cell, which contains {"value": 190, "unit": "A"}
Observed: {"value": 2, "unit": "A"}
